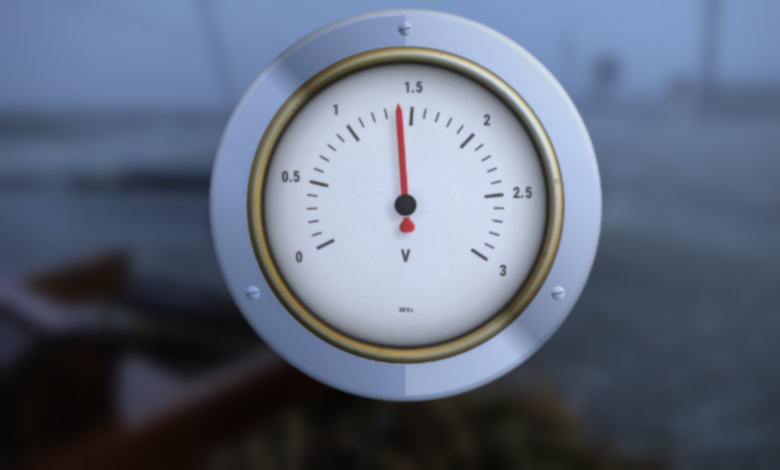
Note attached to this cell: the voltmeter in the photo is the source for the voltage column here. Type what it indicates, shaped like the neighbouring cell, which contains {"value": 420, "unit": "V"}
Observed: {"value": 1.4, "unit": "V"}
